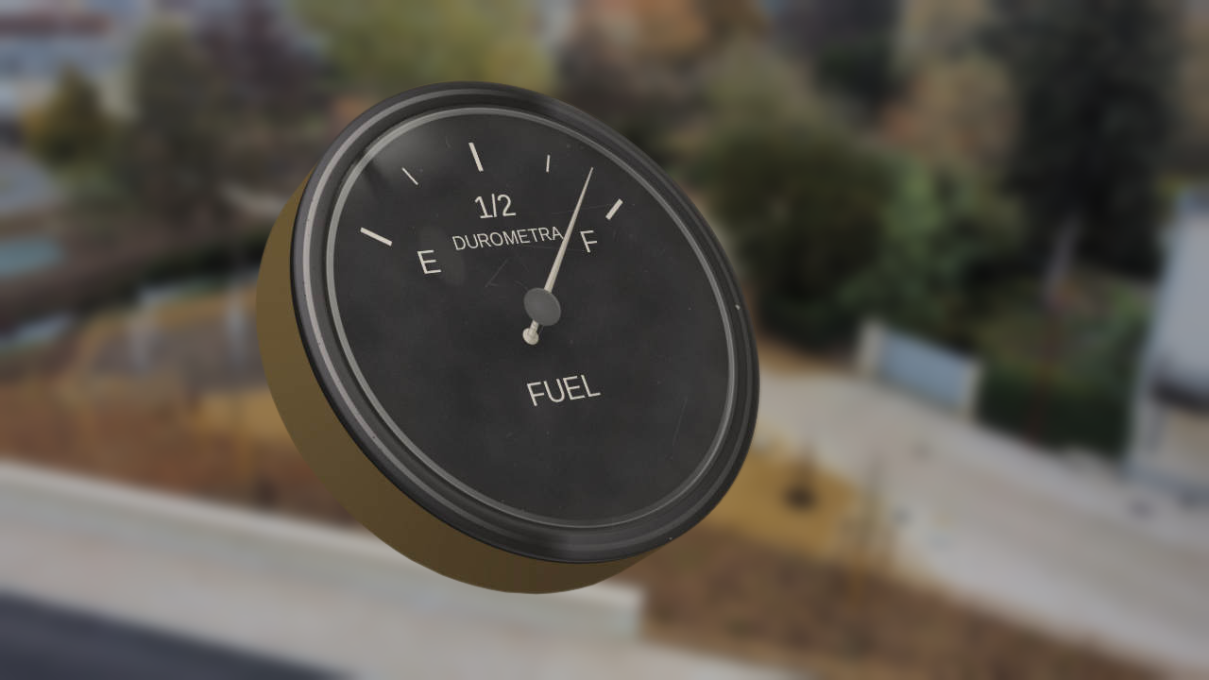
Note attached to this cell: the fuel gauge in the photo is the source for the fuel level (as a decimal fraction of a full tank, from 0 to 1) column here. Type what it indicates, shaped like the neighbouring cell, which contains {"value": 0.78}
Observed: {"value": 0.875}
